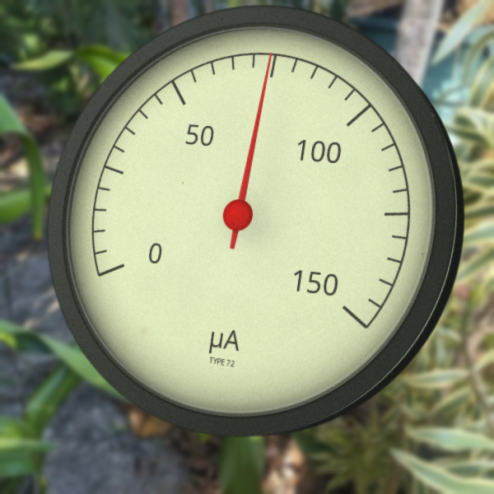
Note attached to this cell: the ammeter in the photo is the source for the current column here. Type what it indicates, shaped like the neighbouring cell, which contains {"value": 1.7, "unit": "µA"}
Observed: {"value": 75, "unit": "µA"}
